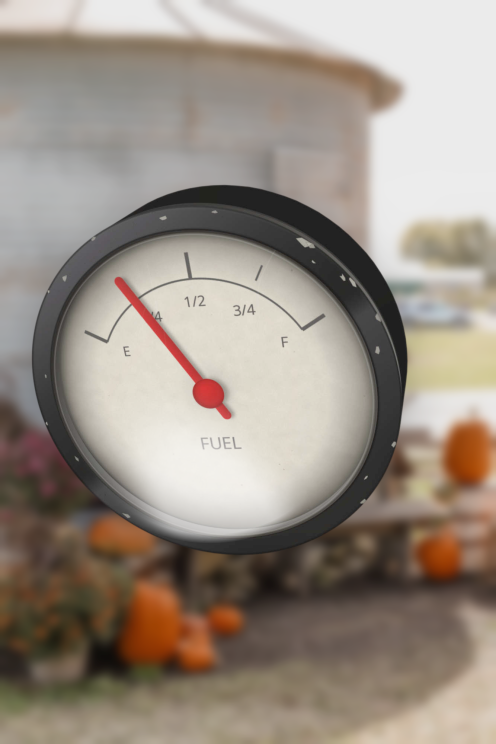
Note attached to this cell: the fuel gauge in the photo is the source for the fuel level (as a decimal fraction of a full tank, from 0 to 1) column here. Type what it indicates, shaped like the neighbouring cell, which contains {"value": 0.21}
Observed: {"value": 0.25}
